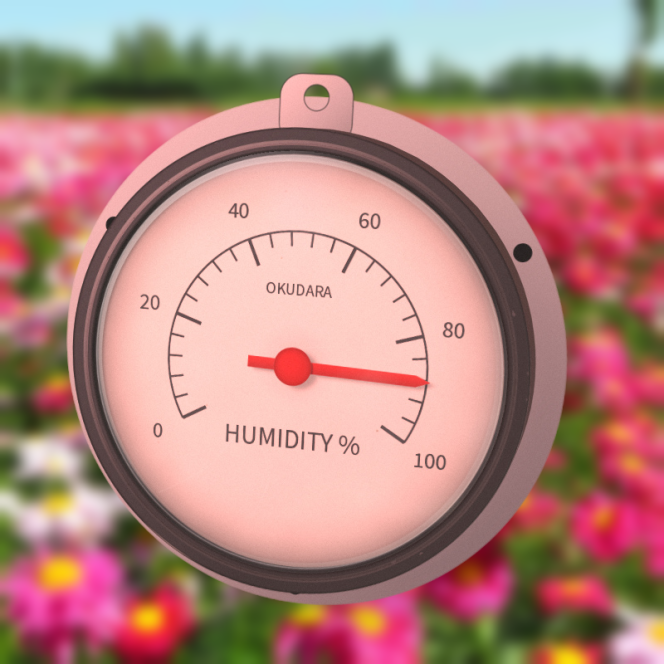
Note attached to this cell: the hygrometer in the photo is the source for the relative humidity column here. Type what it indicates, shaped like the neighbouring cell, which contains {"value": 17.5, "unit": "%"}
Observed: {"value": 88, "unit": "%"}
